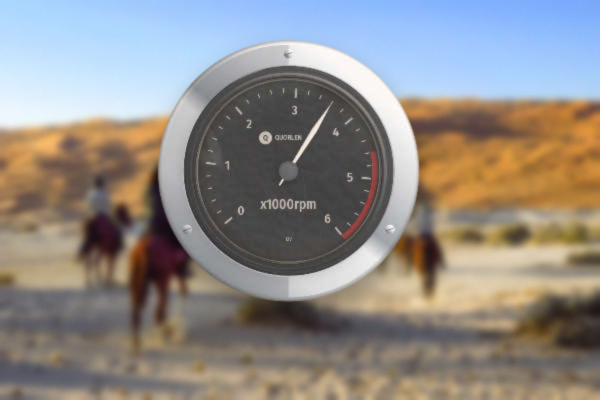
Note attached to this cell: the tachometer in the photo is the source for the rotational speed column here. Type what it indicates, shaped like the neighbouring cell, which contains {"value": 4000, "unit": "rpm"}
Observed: {"value": 3600, "unit": "rpm"}
